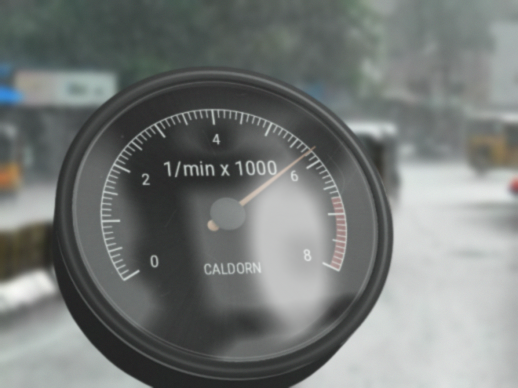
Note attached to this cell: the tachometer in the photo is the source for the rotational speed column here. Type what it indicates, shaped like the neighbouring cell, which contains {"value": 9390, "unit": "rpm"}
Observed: {"value": 5800, "unit": "rpm"}
